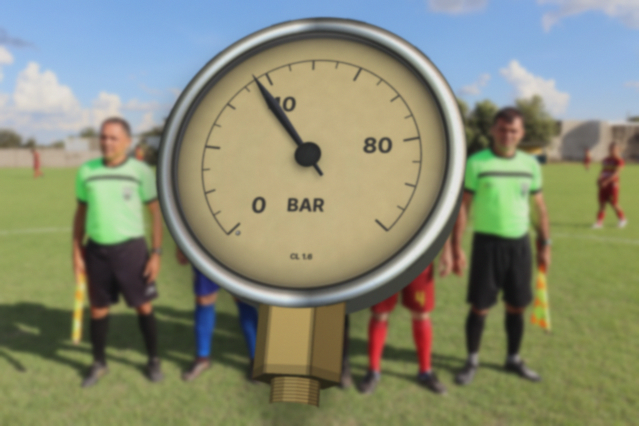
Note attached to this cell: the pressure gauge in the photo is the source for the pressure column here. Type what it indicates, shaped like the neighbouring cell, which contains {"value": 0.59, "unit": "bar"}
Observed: {"value": 37.5, "unit": "bar"}
